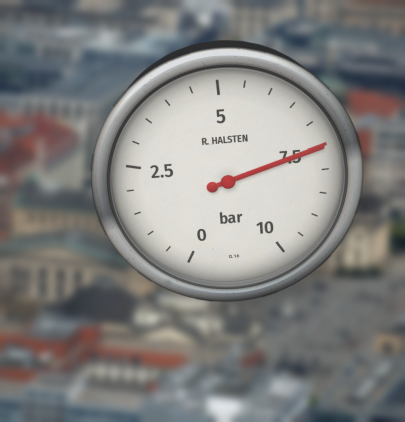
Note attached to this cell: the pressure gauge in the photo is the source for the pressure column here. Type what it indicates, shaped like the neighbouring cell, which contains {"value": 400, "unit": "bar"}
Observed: {"value": 7.5, "unit": "bar"}
